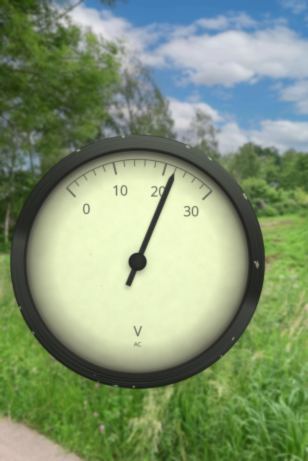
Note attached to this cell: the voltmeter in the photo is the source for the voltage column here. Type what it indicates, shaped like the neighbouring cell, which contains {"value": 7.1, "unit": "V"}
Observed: {"value": 22, "unit": "V"}
